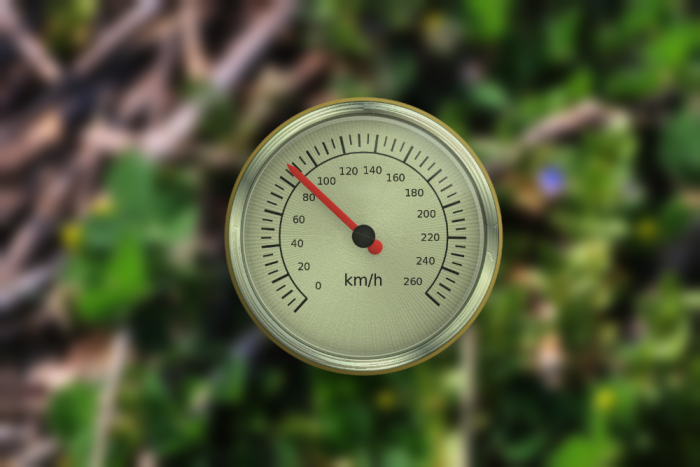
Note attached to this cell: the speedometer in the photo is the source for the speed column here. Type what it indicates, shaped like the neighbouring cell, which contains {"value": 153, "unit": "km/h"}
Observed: {"value": 87.5, "unit": "km/h"}
